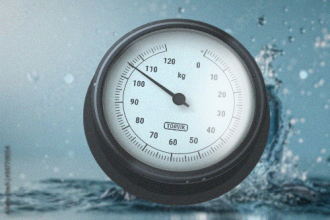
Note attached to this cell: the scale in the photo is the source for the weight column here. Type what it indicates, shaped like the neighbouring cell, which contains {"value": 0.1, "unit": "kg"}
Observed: {"value": 105, "unit": "kg"}
